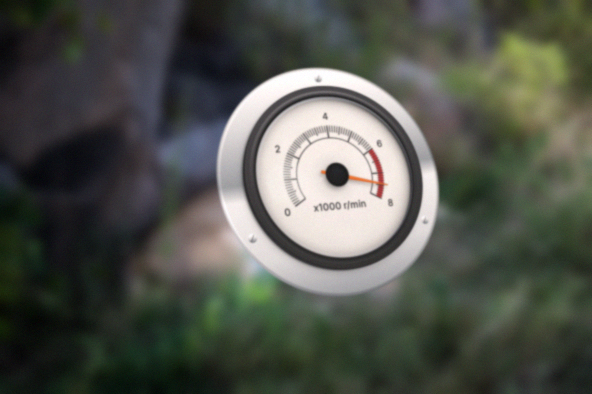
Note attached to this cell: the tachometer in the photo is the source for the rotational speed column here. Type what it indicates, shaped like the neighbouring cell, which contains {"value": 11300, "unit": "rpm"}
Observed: {"value": 7500, "unit": "rpm"}
